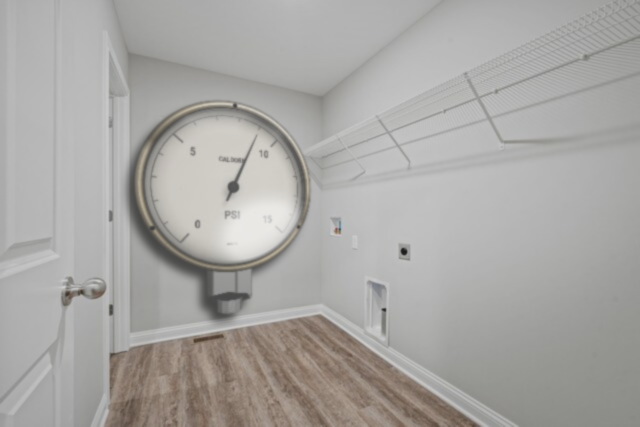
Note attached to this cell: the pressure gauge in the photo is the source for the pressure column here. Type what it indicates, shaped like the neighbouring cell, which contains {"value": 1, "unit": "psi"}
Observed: {"value": 9, "unit": "psi"}
